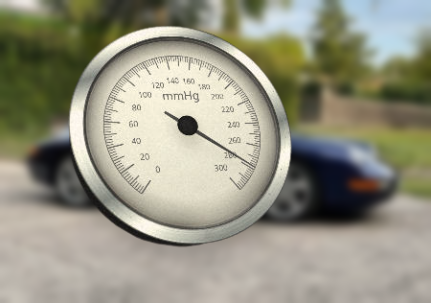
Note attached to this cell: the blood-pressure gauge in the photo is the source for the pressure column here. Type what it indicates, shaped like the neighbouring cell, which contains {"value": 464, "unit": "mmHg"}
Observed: {"value": 280, "unit": "mmHg"}
